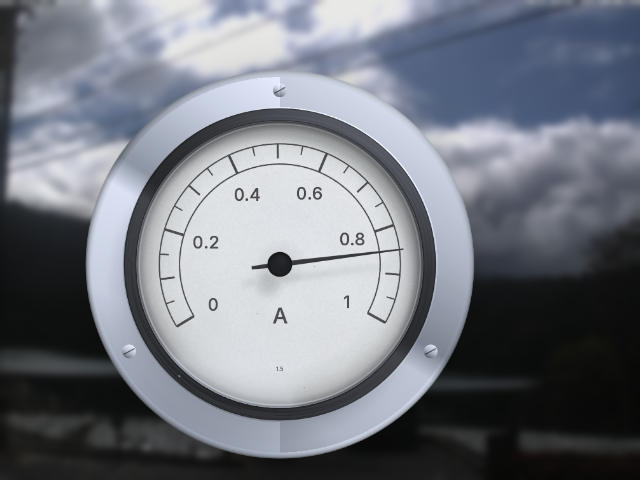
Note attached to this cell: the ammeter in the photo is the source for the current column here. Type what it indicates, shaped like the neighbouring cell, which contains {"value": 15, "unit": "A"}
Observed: {"value": 0.85, "unit": "A"}
